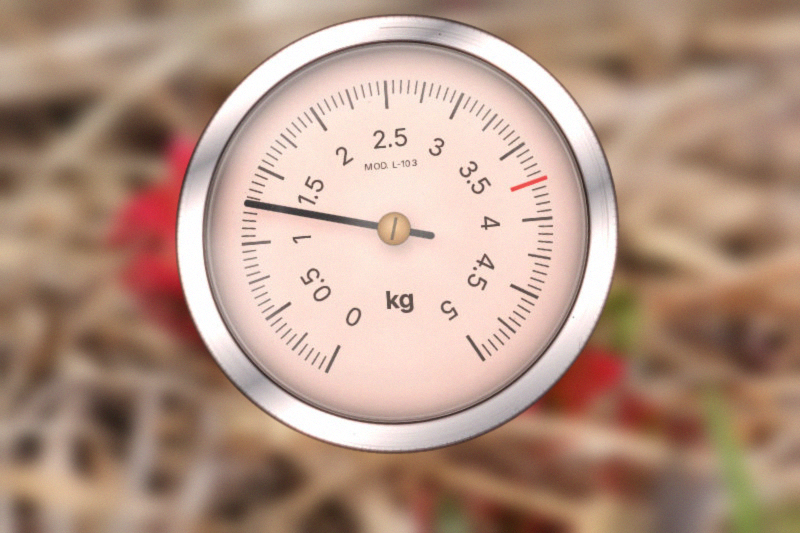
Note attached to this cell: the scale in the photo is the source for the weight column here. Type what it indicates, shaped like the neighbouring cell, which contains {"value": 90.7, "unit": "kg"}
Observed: {"value": 1.25, "unit": "kg"}
